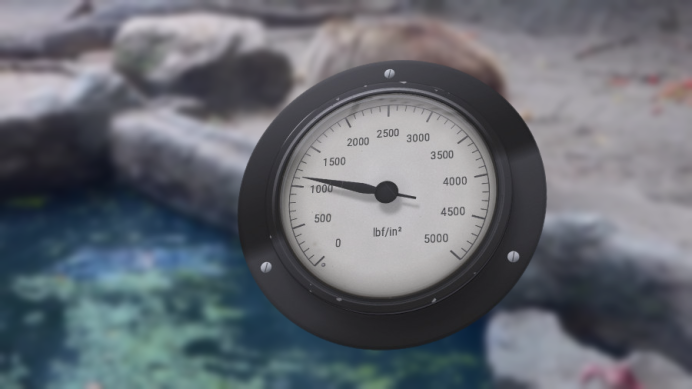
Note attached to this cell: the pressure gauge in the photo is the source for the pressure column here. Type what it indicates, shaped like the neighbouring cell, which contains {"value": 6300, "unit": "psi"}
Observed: {"value": 1100, "unit": "psi"}
